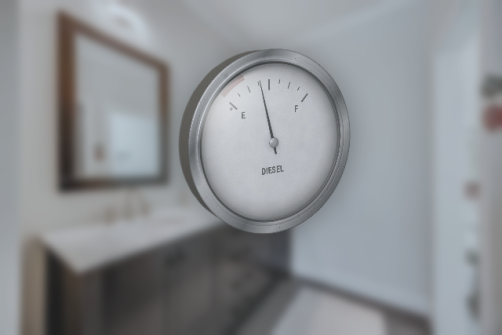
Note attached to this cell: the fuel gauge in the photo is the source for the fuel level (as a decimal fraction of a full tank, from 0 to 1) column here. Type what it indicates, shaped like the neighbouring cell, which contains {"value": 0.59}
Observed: {"value": 0.375}
